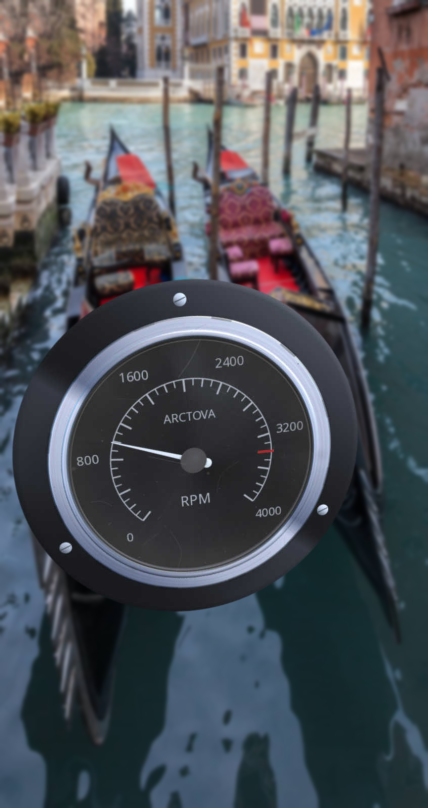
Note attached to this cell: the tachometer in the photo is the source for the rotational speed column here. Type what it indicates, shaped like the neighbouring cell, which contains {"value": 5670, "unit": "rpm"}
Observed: {"value": 1000, "unit": "rpm"}
